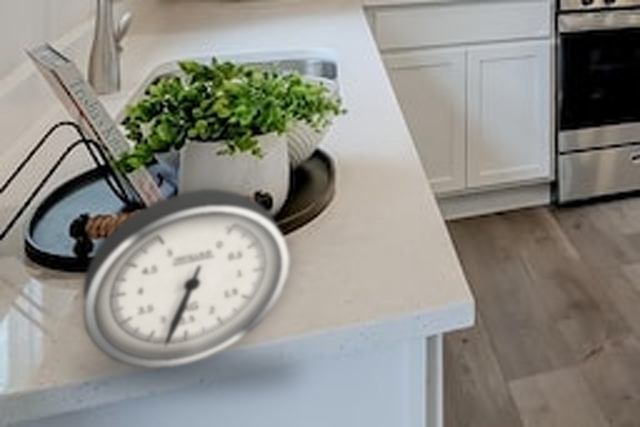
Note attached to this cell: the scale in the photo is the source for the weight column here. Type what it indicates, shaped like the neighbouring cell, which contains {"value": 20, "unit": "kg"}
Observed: {"value": 2.75, "unit": "kg"}
